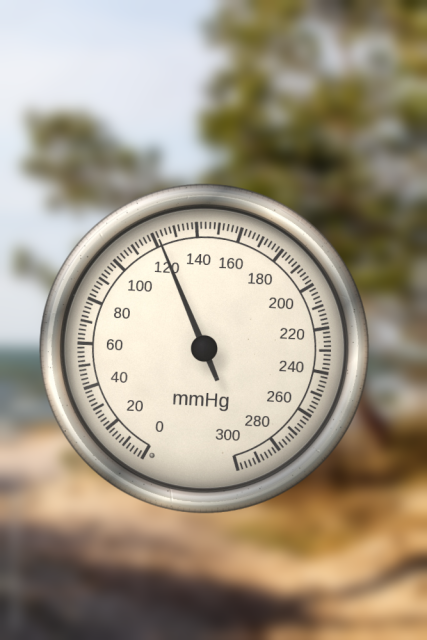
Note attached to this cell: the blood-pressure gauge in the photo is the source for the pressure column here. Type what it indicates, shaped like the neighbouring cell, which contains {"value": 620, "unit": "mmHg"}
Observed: {"value": 122, "unit": "mmHg"}
